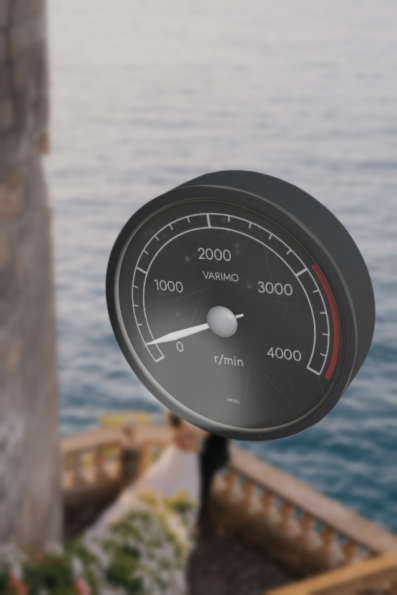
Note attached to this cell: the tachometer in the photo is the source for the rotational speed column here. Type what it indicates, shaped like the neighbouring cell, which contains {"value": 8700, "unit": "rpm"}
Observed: {"value": 200, "unit": "rpm"}
